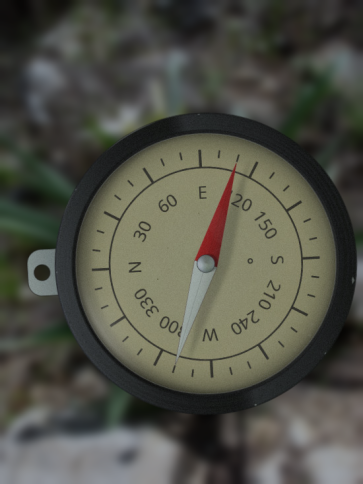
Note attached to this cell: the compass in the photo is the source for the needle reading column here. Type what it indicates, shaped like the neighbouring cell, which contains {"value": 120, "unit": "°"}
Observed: {"value": 110, "unit": "°"}
